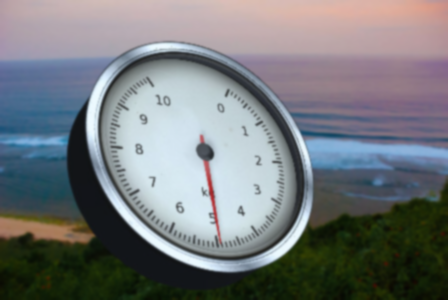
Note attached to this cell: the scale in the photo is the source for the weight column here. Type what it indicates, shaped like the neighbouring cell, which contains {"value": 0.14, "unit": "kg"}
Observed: {"value": 5, "unit": "kg"}
